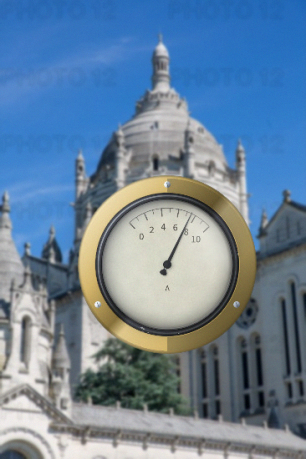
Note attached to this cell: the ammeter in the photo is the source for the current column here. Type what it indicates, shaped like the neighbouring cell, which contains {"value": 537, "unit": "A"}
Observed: {"value": 7.5, "unit": "A"}
